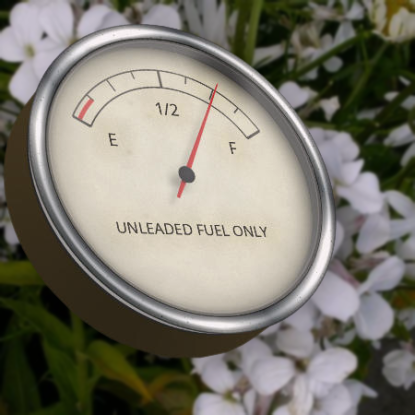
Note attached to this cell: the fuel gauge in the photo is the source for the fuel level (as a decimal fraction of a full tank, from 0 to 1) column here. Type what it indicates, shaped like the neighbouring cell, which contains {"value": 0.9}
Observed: {"value": 0.75}
